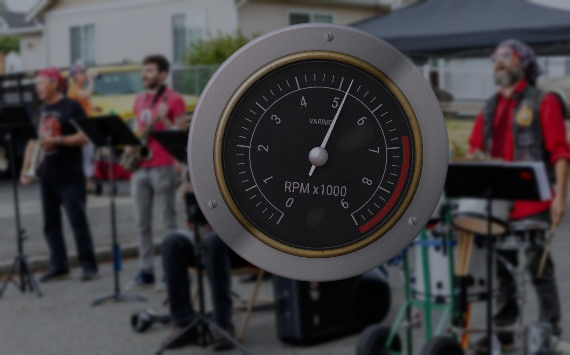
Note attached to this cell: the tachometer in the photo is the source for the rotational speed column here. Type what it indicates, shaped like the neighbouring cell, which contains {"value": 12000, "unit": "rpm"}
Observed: {"value": 5200, "unit": "rpm"}
